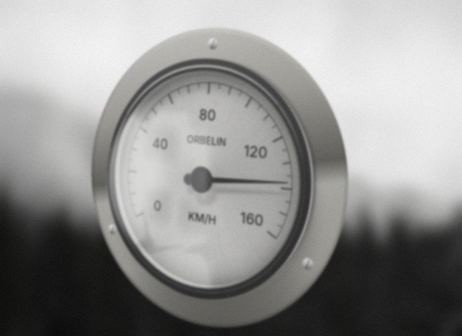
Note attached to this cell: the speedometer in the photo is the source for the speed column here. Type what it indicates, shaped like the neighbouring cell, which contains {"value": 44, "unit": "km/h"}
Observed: {"value": 137.5, "unit": "km/h"}
